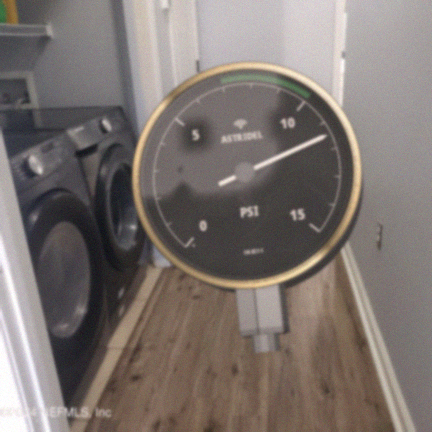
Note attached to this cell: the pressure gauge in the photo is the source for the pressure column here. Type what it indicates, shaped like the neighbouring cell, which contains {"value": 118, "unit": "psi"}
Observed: {"value": 11.5, "unit": "psi"}
